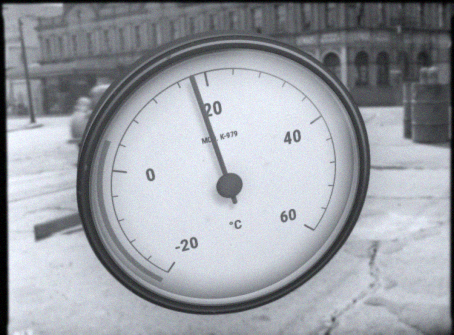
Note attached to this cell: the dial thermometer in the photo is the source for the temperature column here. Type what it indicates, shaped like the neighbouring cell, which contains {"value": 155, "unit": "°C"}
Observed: {"value": 18, "unit": "°C"}
